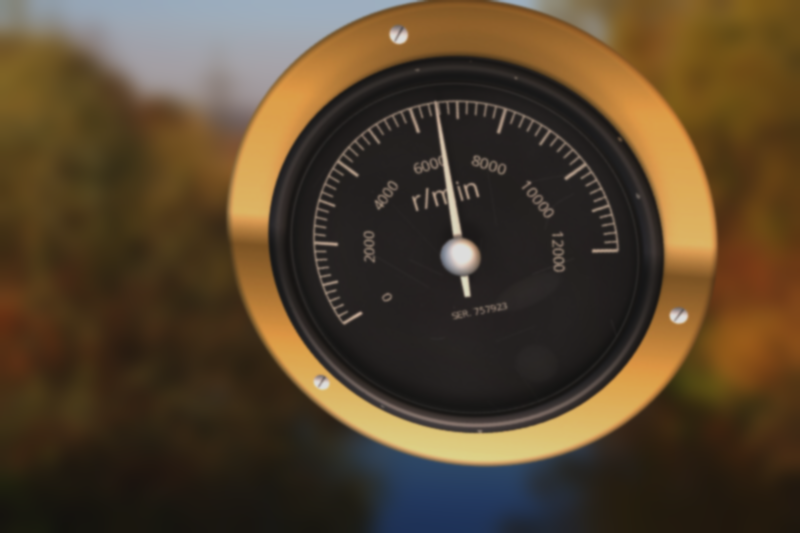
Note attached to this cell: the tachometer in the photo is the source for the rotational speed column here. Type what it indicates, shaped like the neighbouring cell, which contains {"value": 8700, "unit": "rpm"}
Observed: {"value": 6600, "unit": "rpm"}
